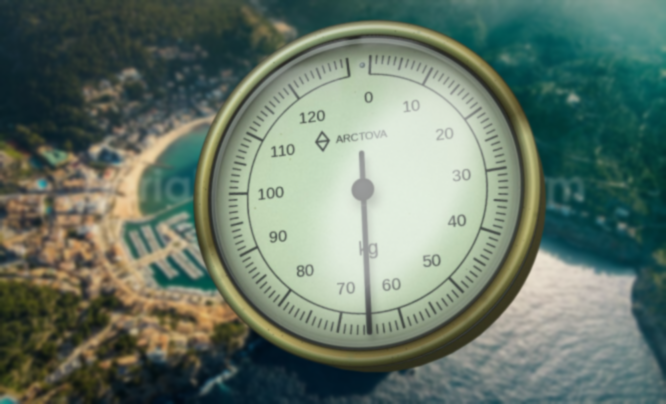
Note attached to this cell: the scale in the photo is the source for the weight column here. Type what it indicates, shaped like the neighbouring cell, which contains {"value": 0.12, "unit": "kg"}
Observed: {"value": 65, "unit": "kg"}
